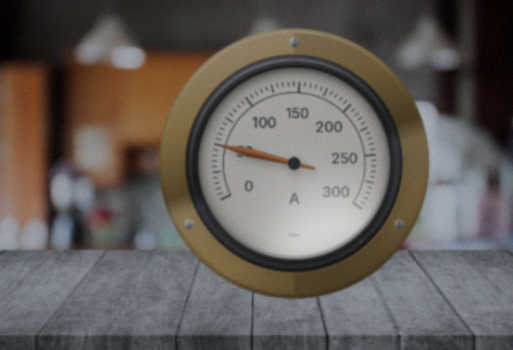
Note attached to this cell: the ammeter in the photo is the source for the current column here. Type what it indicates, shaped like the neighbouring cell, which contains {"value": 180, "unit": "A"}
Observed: {"value": 50, "unit": "A"}
